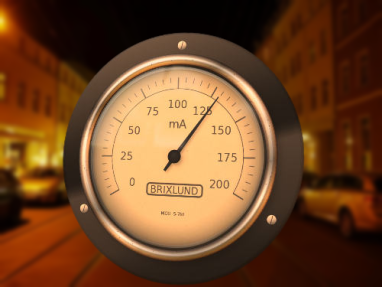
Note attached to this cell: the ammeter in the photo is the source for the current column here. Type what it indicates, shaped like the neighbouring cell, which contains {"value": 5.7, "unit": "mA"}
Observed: {"value": 130, "unit": "mA"}
